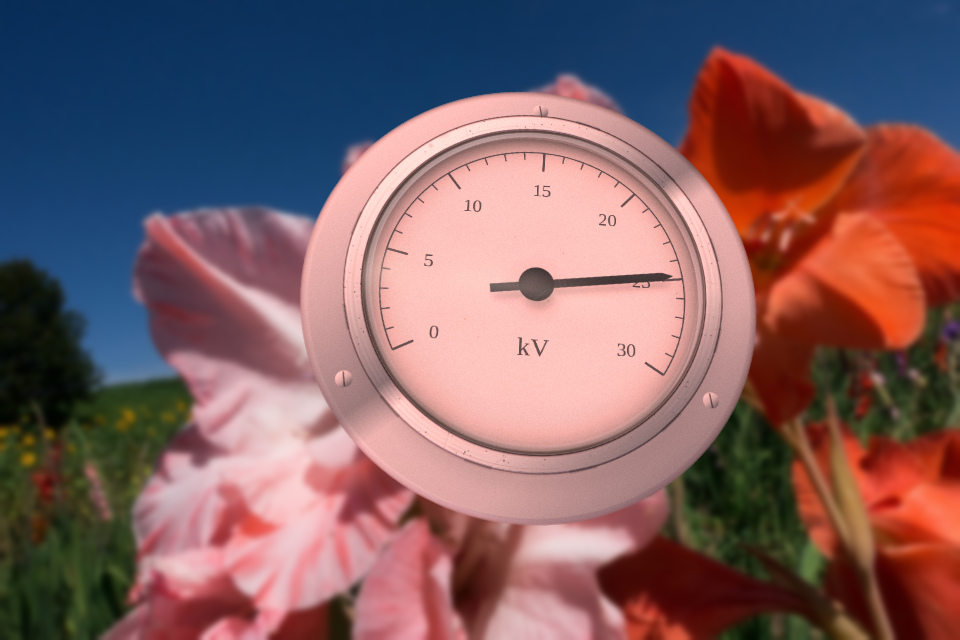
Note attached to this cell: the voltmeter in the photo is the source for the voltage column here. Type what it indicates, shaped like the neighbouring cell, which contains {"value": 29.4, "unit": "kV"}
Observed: {"value": 25, "unit": "kV"}
